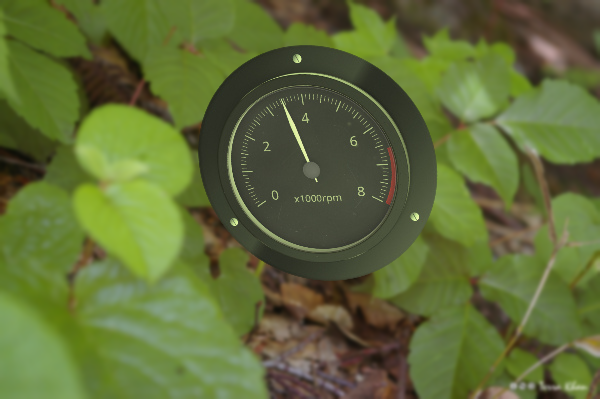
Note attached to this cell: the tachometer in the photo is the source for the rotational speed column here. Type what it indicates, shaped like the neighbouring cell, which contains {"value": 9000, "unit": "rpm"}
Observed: {"value": 3500, "unit": "rpm"}
